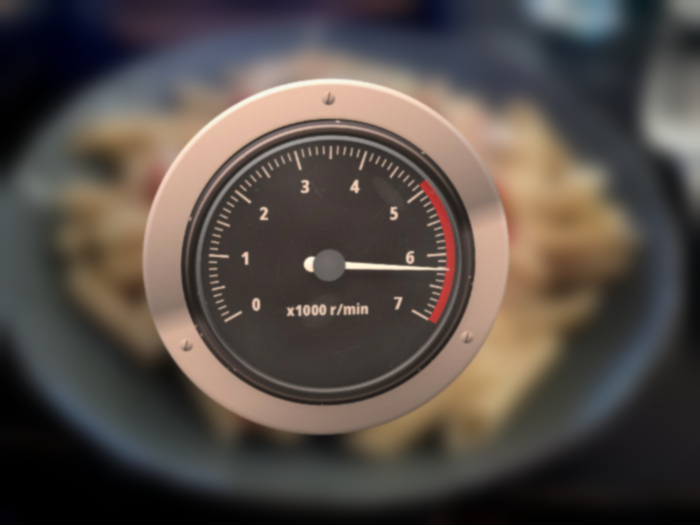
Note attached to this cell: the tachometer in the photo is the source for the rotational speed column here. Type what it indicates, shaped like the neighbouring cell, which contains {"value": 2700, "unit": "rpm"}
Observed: {"value": 6200, "unit": "rpm"}
